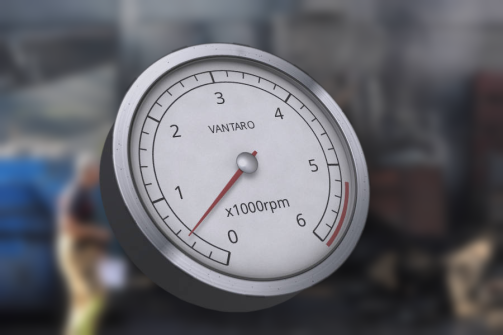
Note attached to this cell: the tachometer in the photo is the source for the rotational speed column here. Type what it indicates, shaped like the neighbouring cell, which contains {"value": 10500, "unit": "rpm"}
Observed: {"value": 500, "unit": "rpm"}
